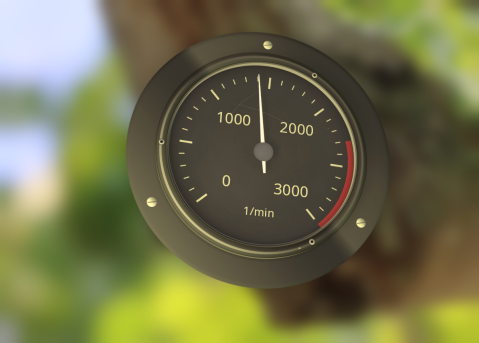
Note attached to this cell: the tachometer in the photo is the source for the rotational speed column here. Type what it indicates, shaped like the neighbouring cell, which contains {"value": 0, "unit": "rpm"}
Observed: {"value": 1400, "unit": "rpm"}
